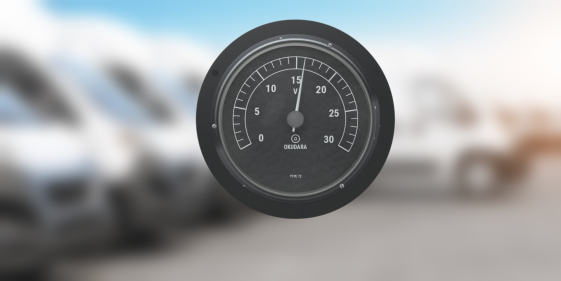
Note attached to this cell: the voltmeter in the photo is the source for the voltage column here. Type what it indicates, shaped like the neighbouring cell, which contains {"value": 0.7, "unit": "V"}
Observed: {"value": 16, "unit": "V"}
